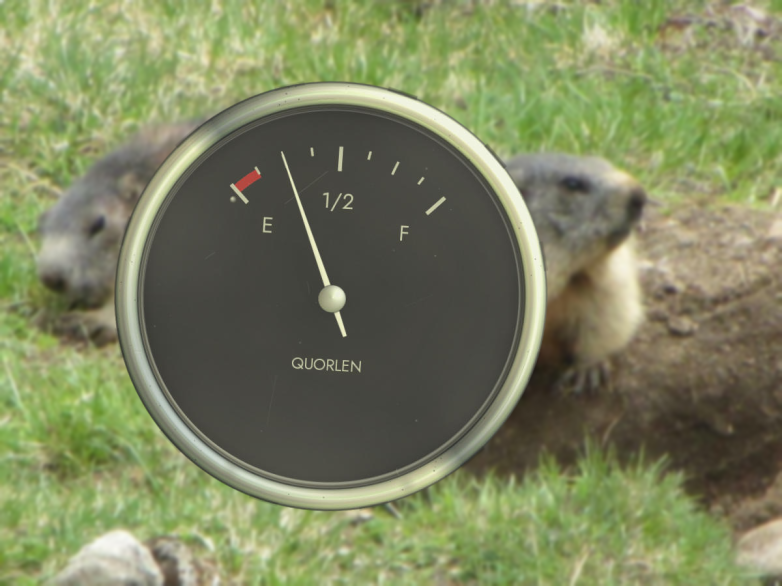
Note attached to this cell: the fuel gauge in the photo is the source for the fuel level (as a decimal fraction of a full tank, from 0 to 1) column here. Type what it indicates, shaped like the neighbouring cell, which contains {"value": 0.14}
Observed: {"value": 0.25}
